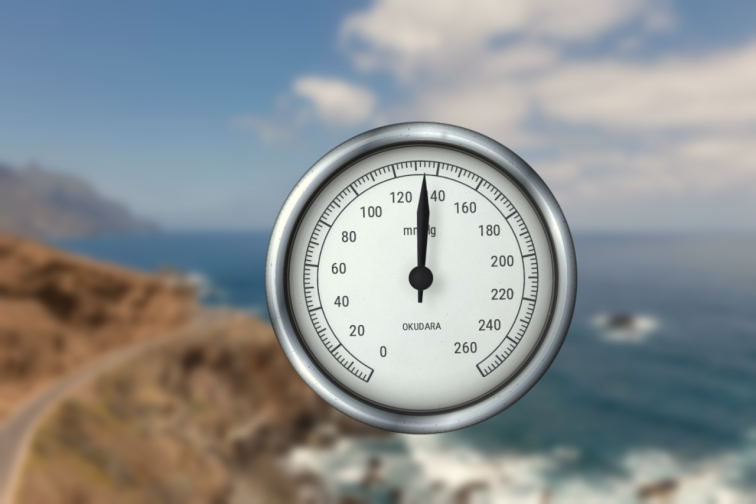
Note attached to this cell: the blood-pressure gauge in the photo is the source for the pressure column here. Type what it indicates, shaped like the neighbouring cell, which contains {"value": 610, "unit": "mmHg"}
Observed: {"value": 134, "unit": "mmHg"}
